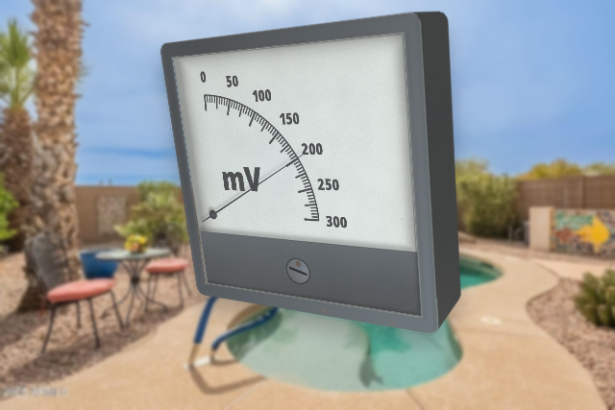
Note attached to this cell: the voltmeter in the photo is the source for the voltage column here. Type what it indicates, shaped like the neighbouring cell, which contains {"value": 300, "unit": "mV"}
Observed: {"value": 200, "unit": "mV"}
